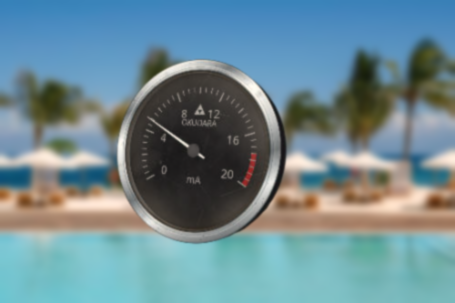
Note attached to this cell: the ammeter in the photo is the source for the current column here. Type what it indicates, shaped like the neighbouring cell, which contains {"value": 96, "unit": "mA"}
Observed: {"value": 5, "unit": "mA"}
